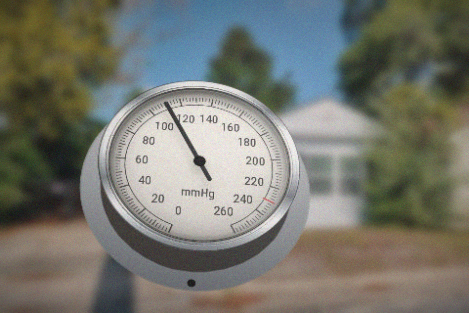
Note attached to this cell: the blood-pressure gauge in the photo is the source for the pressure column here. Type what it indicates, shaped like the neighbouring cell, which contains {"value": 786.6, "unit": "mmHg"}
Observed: {"value": 110, "unit": "mmHg"}
